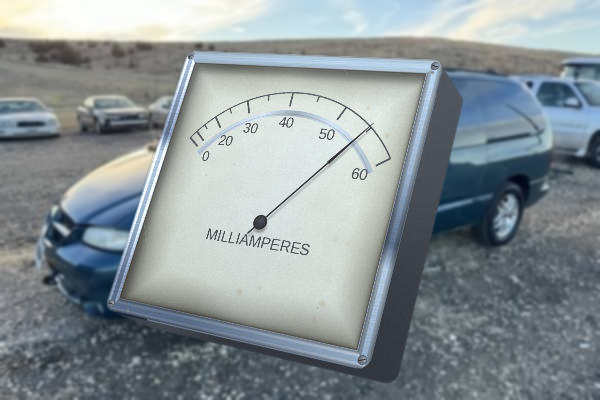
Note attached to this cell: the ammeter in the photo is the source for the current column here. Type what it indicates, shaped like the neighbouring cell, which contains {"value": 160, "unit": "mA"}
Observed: {"value": 55, "unit": "mA"}
